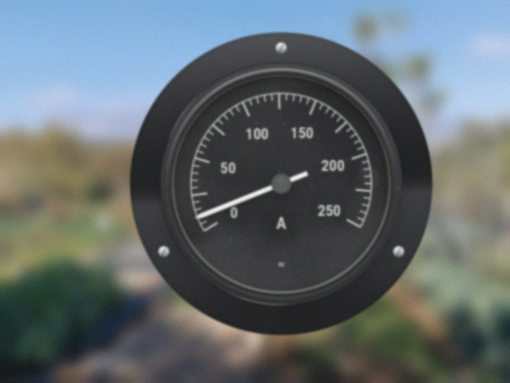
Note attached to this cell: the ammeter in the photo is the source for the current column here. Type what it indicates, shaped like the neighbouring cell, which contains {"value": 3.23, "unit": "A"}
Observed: {"value": 10, "unit": "A"}
